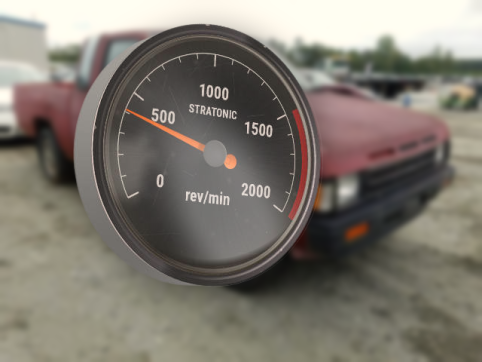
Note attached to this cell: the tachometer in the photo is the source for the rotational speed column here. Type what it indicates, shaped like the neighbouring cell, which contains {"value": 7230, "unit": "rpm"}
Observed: {"value": 400, "unit": "rpm"}
